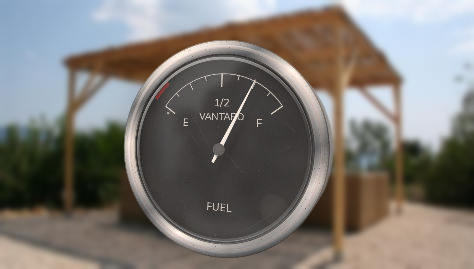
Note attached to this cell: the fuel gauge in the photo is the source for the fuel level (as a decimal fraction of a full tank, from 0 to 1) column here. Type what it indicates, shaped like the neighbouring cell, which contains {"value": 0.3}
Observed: {"value": 0.75}
